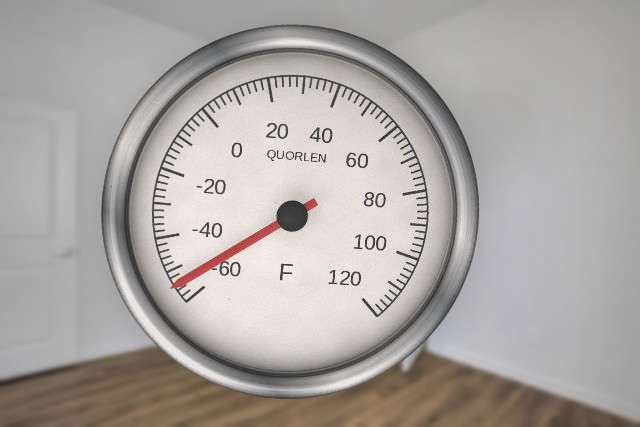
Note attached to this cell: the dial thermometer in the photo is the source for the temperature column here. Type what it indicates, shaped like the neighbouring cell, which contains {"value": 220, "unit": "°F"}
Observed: {"value": -54, "unit": "°F"}
